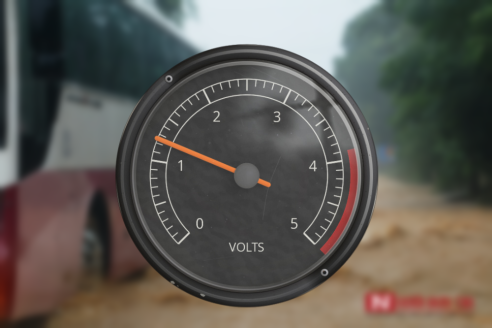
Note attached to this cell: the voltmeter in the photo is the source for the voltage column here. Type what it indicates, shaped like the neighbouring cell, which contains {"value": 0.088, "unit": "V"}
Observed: {"value": 1.25, "unit": "V"}
